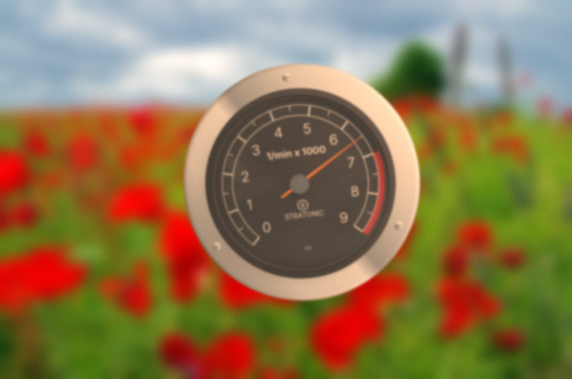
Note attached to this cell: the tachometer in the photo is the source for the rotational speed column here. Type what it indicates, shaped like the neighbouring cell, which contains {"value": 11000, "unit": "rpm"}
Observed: {"value": 6500, "unit": "rpm"}
